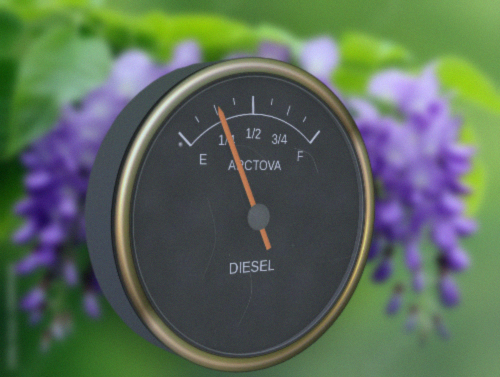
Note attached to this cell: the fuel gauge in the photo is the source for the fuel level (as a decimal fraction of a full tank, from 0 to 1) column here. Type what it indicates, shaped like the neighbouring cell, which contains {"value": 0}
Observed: {"value": 0.25}
